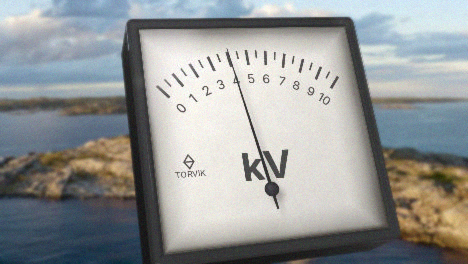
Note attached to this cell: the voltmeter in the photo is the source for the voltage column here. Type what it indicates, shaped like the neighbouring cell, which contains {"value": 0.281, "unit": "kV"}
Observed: {"value": 4, "unit": "kV"}
